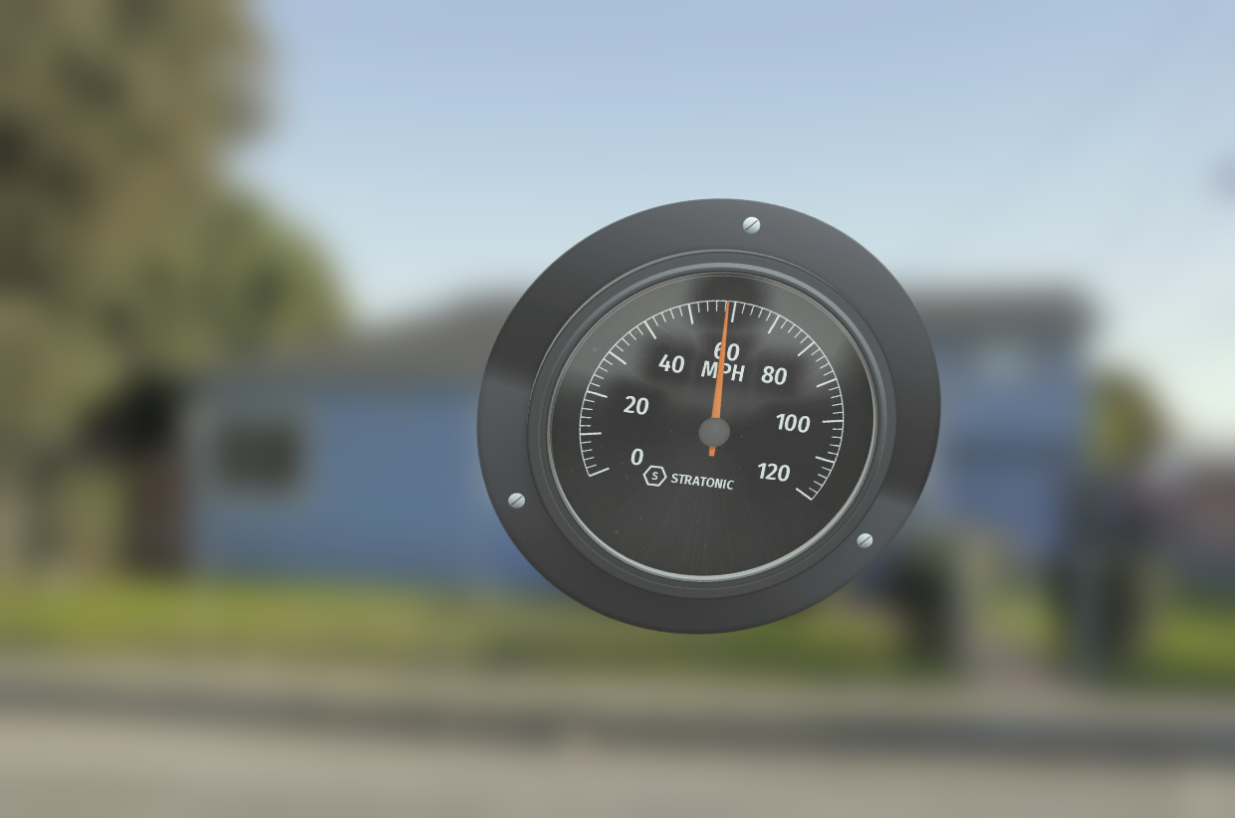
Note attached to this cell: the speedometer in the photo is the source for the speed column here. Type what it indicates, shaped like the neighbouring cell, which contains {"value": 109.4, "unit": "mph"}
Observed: {"value": 58, "unit": "mph"}
